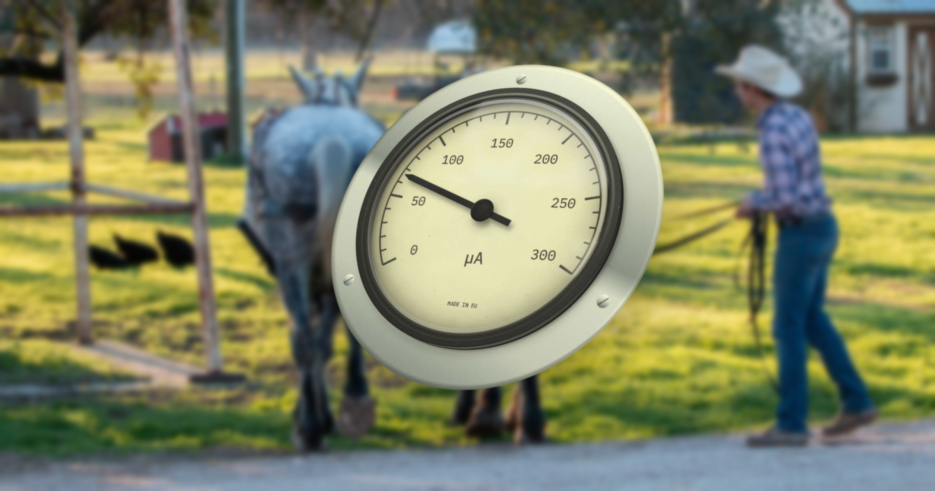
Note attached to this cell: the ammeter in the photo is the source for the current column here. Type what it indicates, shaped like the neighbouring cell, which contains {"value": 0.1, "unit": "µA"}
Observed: {"value": 65, "unit": "µA"}
